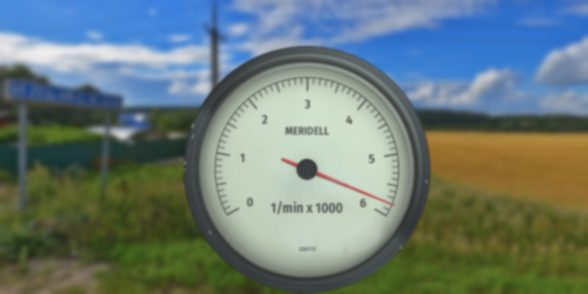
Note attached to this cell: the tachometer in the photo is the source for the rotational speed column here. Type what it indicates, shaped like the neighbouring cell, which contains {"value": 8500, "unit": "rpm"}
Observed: {"value": 5800, "unit": "rpm"}
